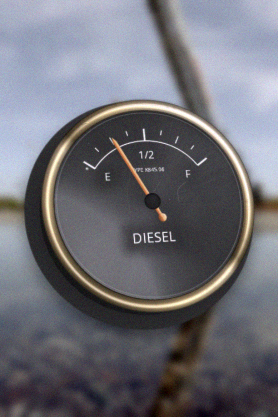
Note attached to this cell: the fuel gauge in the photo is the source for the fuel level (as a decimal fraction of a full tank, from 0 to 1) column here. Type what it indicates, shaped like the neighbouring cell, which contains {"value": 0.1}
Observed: {"value": 0.25}
